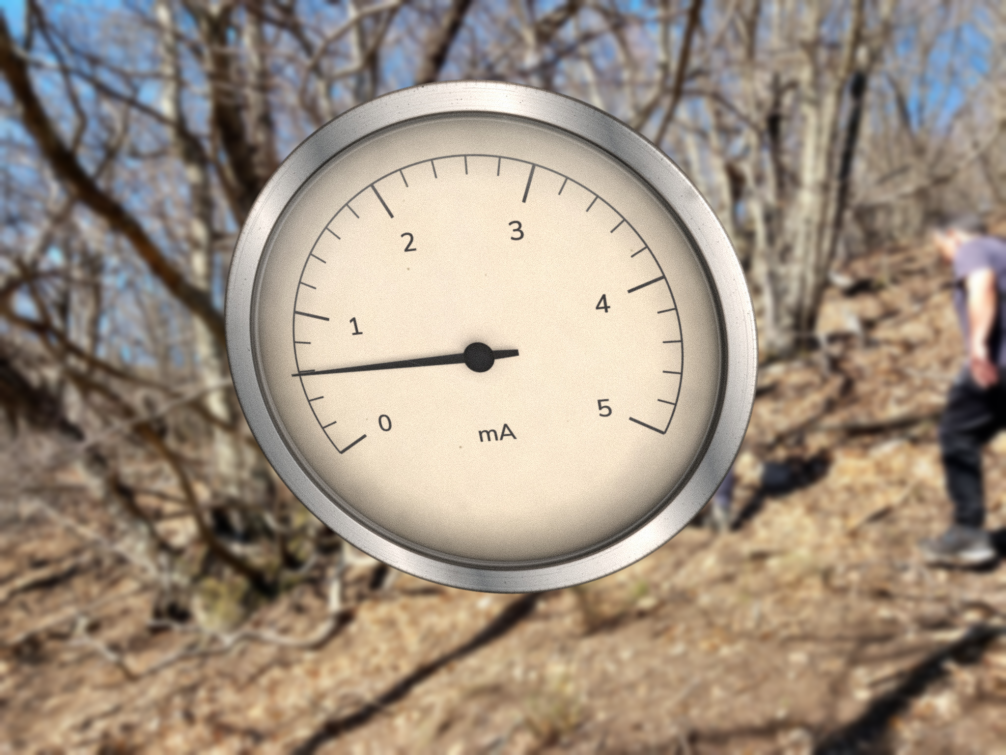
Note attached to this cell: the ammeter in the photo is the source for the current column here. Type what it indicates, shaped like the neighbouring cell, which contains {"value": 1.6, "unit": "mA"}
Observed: {"value": 0.6, "unit": "mA"}
